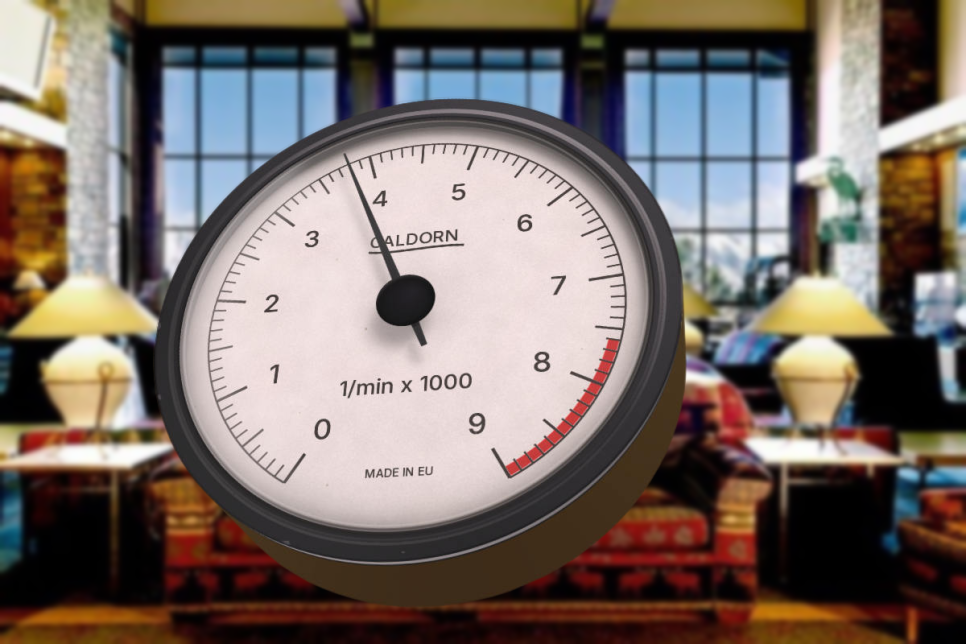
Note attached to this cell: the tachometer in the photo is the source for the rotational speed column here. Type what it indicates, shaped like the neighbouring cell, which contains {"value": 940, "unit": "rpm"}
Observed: {"value": 3800, "unit": "rpm"}
